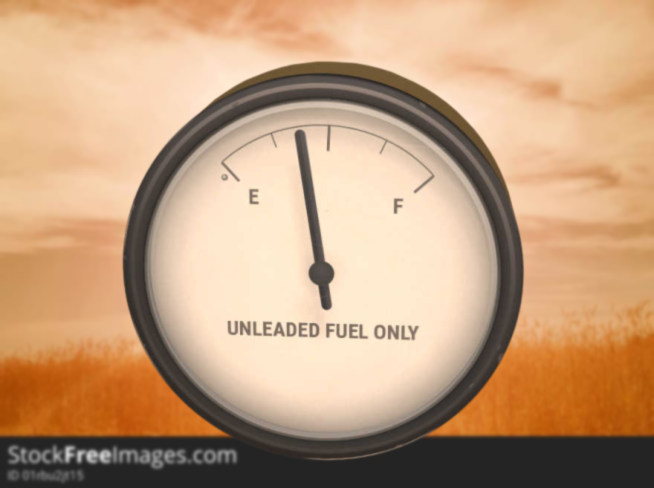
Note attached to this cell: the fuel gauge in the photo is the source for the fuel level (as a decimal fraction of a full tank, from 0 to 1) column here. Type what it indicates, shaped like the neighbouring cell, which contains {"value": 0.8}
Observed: {"value": 0.375}
